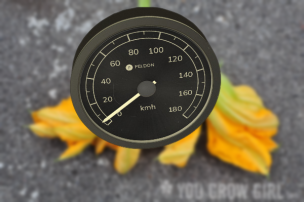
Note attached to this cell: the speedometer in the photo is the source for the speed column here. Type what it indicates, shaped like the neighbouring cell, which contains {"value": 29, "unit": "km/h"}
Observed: {"value": 5, "unit": "km/h"}
